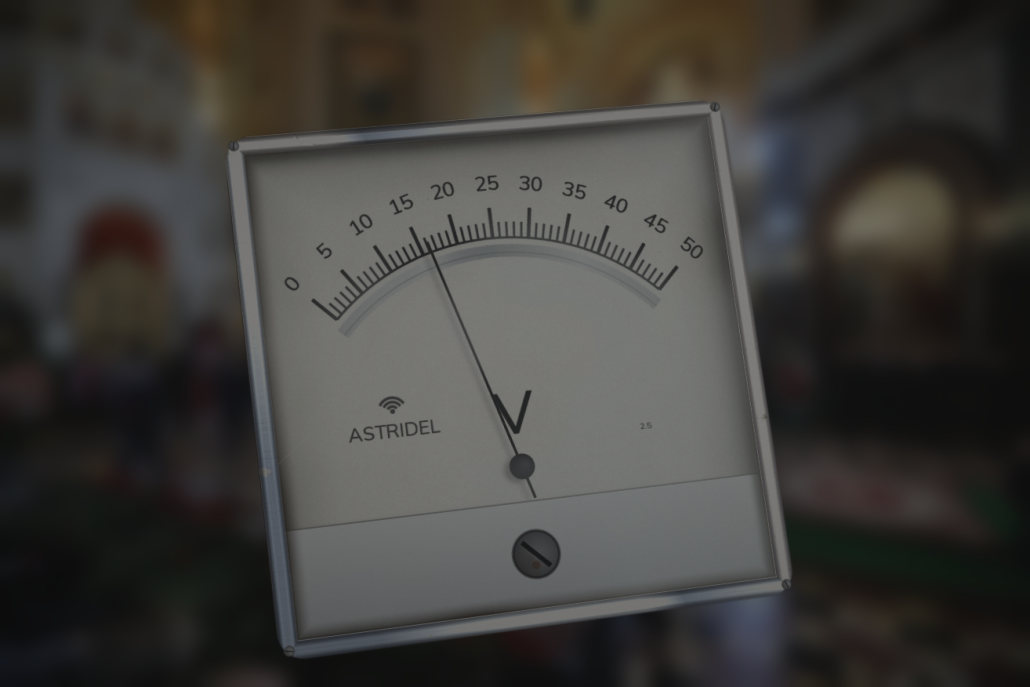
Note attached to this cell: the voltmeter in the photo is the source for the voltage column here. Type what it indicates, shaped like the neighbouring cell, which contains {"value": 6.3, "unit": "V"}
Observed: {"value": 16, "unit": "V"}
